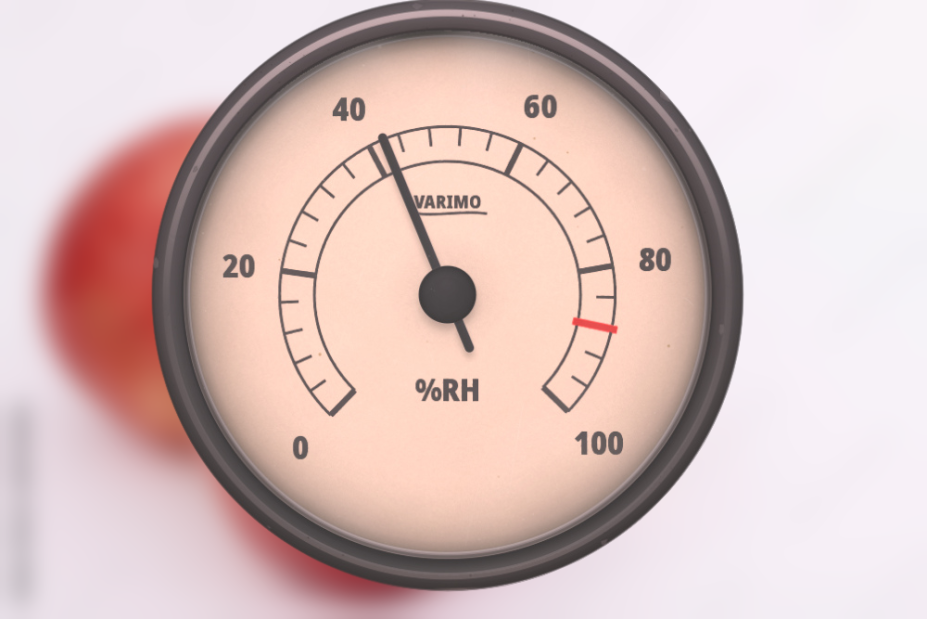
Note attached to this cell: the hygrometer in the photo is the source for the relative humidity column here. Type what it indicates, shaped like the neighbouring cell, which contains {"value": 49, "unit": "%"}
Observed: {"value": 42, "unit": "%"}
